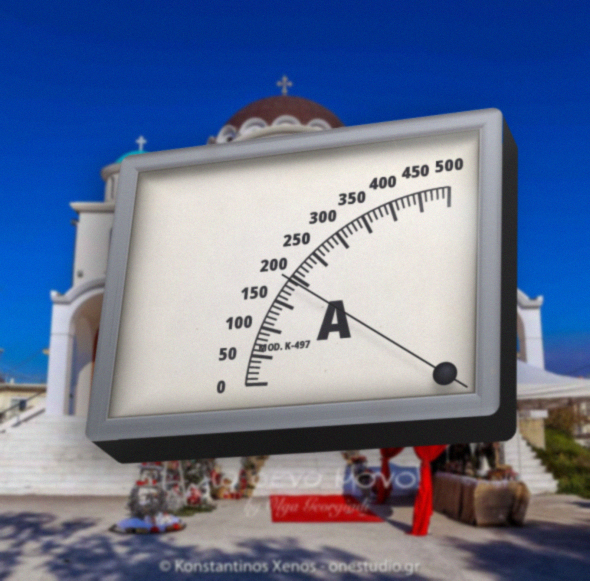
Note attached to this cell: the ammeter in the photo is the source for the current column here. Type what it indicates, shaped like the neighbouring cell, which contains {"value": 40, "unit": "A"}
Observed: {"value": 190, "unit": "A"}
